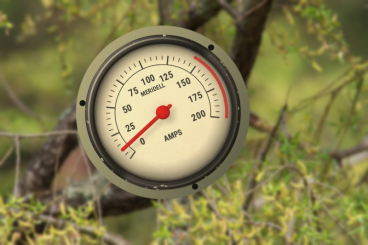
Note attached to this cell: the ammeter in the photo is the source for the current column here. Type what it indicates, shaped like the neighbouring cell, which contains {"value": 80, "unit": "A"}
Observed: {"value": 10, "unit": "A"}
